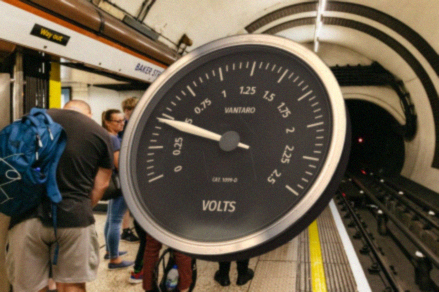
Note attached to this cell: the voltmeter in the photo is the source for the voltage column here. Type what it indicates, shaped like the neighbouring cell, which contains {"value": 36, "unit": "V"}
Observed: {"value": 0.45, "unit": "V"}
